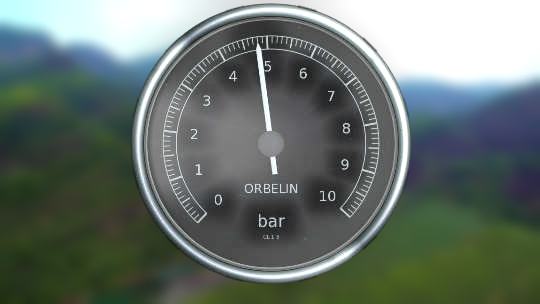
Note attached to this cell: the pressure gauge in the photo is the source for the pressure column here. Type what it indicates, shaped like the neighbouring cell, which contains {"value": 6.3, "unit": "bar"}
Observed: {"value": 4.8, "unit": "bar"}
